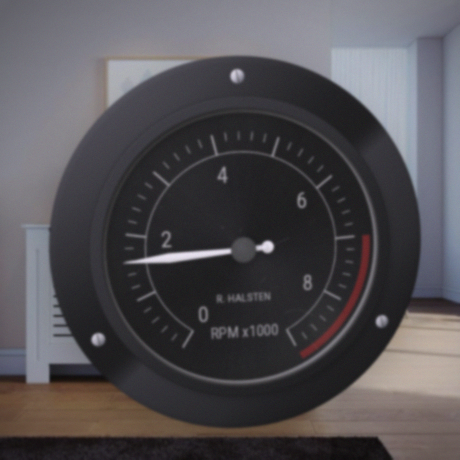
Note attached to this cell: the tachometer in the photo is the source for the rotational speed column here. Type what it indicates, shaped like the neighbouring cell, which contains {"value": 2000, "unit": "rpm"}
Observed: {"value": 1600, "unit": "rpm"}
